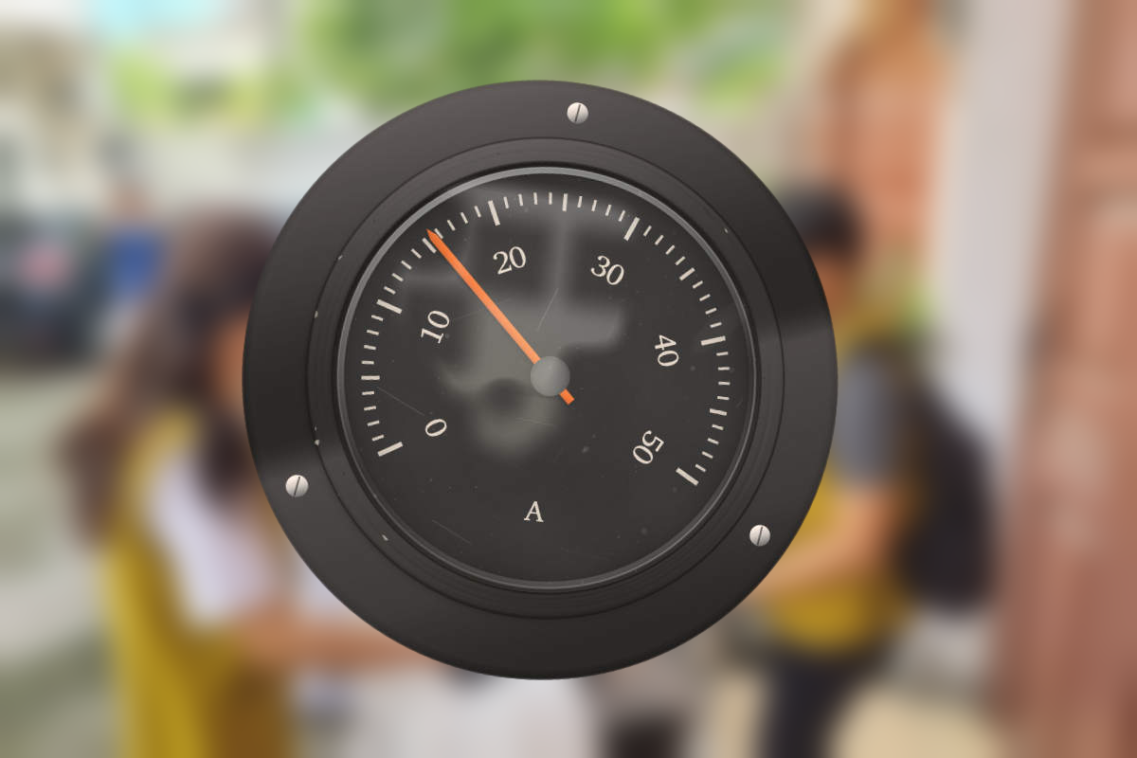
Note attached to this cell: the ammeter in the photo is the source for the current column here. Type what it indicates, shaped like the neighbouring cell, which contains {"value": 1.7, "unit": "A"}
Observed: {"value": 15.5, "unit": "A"}
